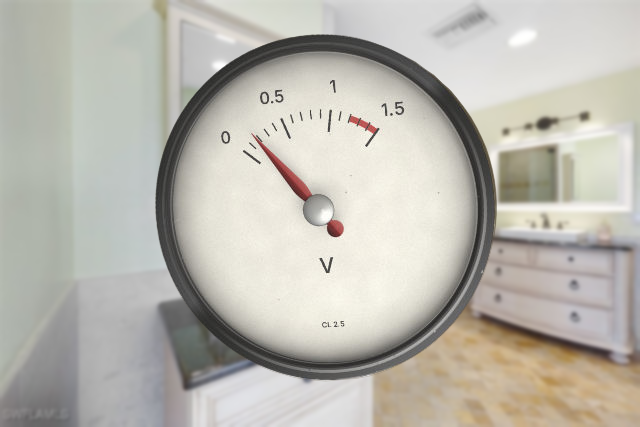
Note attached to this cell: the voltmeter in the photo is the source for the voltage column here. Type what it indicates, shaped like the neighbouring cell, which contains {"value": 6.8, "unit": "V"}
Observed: {"value": 0.2, "unit": "V"}
